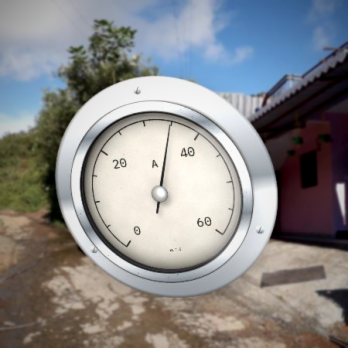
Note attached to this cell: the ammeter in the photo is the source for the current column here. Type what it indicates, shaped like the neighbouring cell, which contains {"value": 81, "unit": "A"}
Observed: {"value": 35, "unit": "A"}
